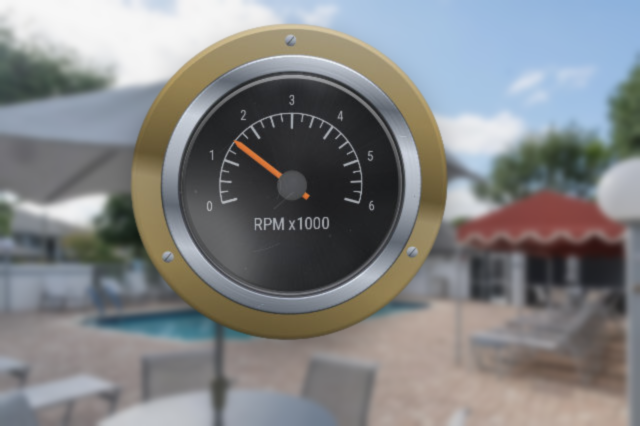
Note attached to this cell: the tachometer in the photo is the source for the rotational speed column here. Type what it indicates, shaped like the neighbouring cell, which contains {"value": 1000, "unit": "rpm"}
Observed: {"value": 1500, "unit": "rpm"}
